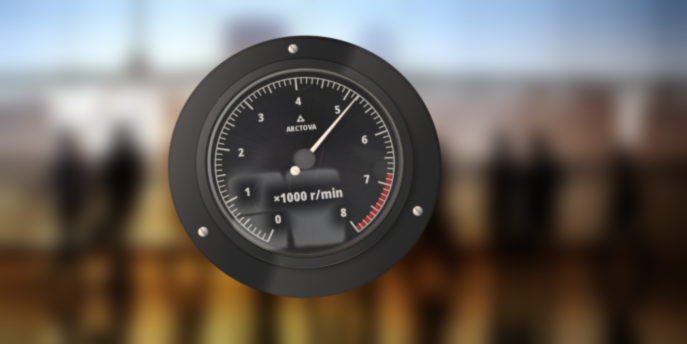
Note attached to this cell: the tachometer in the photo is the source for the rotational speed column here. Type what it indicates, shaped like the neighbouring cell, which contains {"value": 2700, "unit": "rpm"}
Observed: {"value": 5200, "unit": "rpm"}
